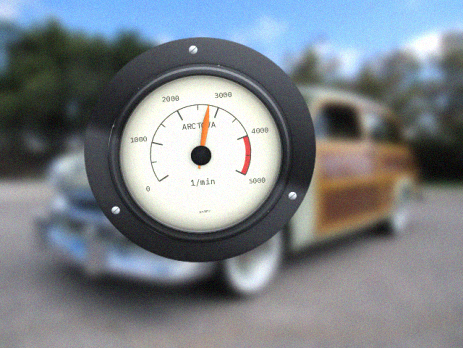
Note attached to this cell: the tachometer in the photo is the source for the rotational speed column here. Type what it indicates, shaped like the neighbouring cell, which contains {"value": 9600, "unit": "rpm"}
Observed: {"value": 2750, "unit": "rpm"}
